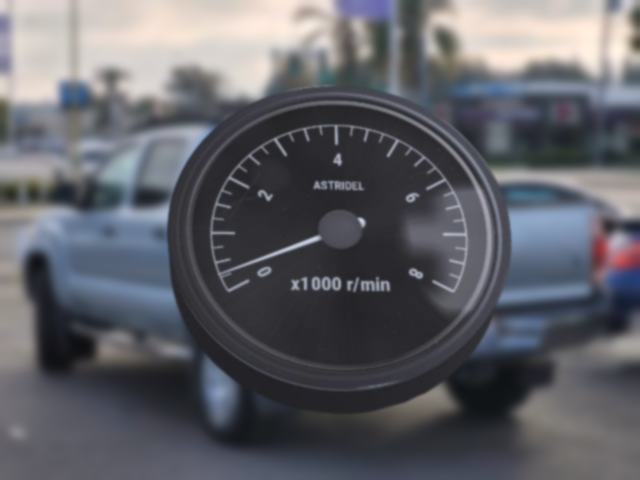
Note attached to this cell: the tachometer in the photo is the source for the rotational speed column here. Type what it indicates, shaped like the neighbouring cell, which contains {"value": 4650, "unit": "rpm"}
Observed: {"value": 250, "unit": "rpm"}
